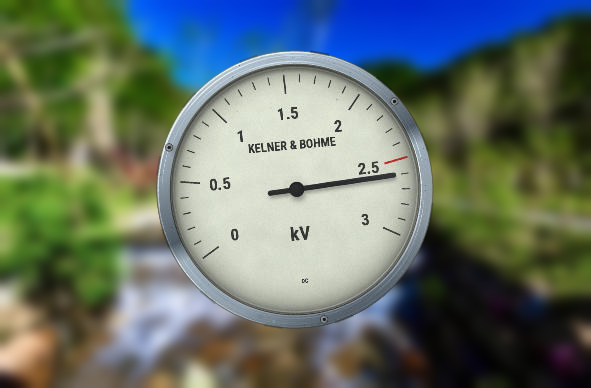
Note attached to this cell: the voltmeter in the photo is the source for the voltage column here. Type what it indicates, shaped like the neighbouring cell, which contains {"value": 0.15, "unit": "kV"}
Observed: {"value": 2.6, "unit": "kV"}
